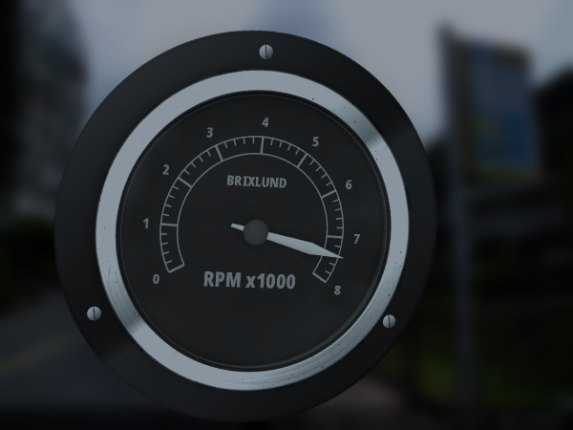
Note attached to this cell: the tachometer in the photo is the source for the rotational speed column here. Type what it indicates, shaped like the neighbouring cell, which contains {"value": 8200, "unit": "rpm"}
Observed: {"value": 7400, "unit": "rpm"}
